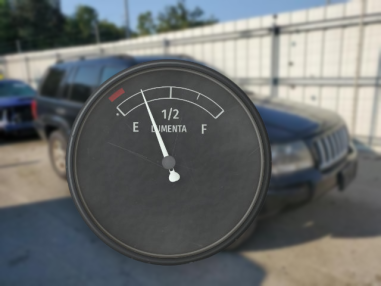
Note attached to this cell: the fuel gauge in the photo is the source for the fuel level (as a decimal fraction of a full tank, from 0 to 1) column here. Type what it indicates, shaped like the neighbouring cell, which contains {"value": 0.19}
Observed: {"value": 0.25}
